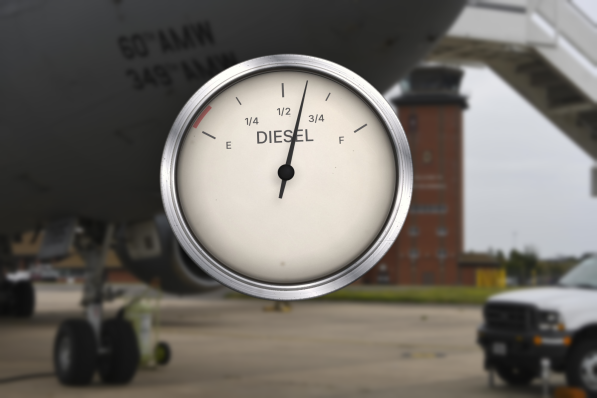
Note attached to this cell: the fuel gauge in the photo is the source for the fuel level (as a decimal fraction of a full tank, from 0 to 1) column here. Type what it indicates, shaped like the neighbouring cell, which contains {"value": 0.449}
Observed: {"value": 0.625}
